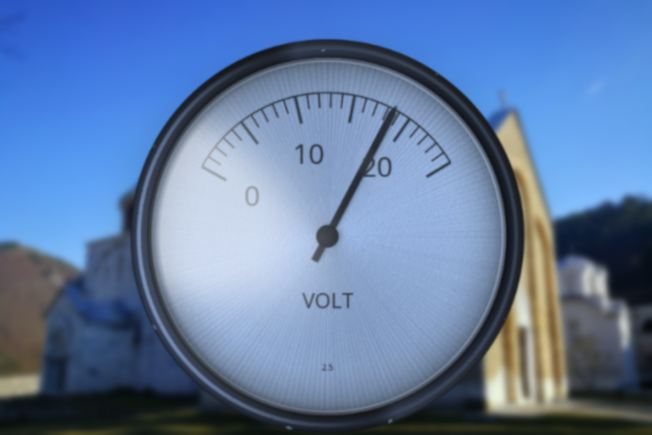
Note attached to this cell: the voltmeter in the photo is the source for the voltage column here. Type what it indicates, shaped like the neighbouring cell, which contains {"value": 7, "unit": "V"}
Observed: {"value": 18.5, "unit": "V"}
